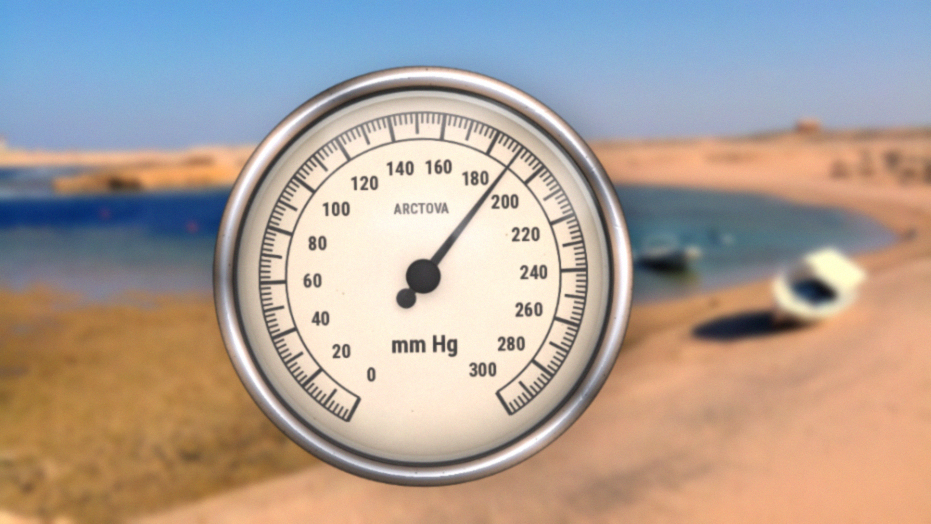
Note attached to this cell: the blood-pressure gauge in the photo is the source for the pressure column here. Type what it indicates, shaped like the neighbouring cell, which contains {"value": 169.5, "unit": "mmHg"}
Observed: {"value": 190, "unit": "mmHg"}
